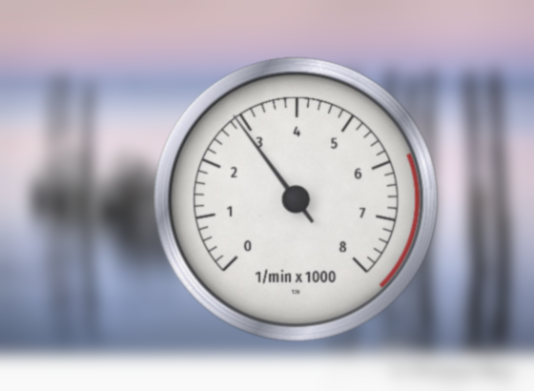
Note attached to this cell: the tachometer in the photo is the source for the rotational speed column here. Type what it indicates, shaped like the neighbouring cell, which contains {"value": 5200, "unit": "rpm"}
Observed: {"value": 2900, "unit": "rpm"}
